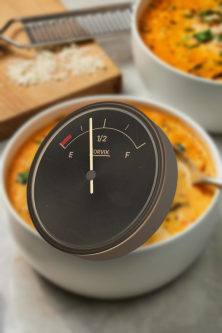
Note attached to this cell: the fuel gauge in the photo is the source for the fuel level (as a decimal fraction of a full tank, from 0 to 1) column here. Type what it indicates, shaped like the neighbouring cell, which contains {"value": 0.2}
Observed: {"value": 0.375}
